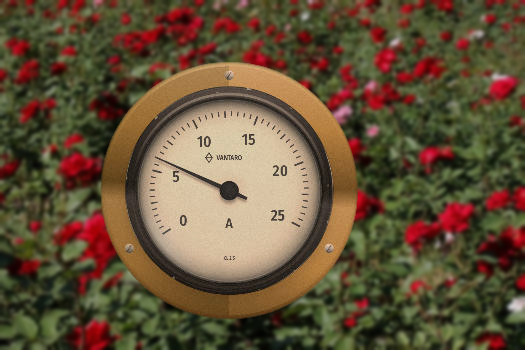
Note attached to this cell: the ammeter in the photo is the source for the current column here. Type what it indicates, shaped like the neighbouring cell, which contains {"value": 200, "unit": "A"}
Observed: {"value": 6, "unit": "A"}
